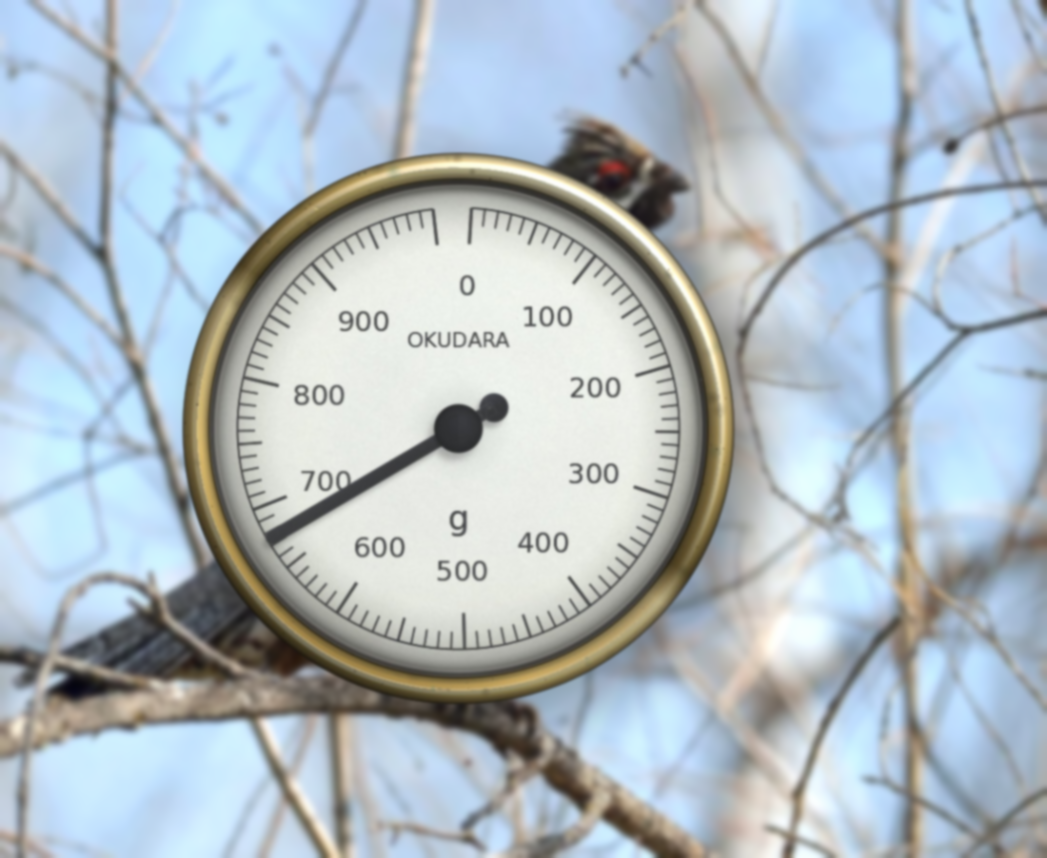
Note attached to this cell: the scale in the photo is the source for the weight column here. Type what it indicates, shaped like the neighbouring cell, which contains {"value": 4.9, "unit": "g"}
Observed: {"value": 675, "unit": "g"}
